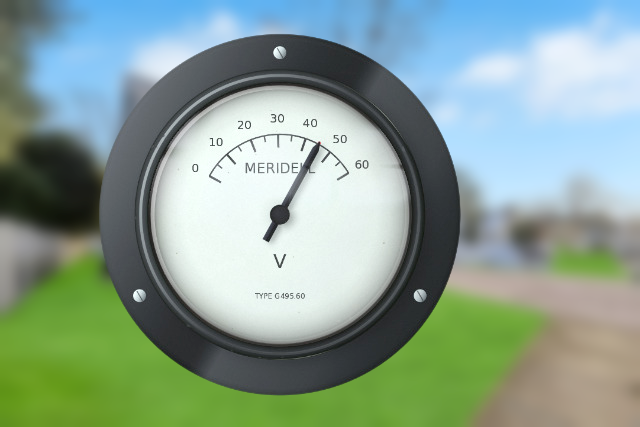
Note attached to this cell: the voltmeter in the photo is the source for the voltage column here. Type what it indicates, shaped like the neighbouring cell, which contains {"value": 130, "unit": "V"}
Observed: {"value": 45, "unit": "V"}
